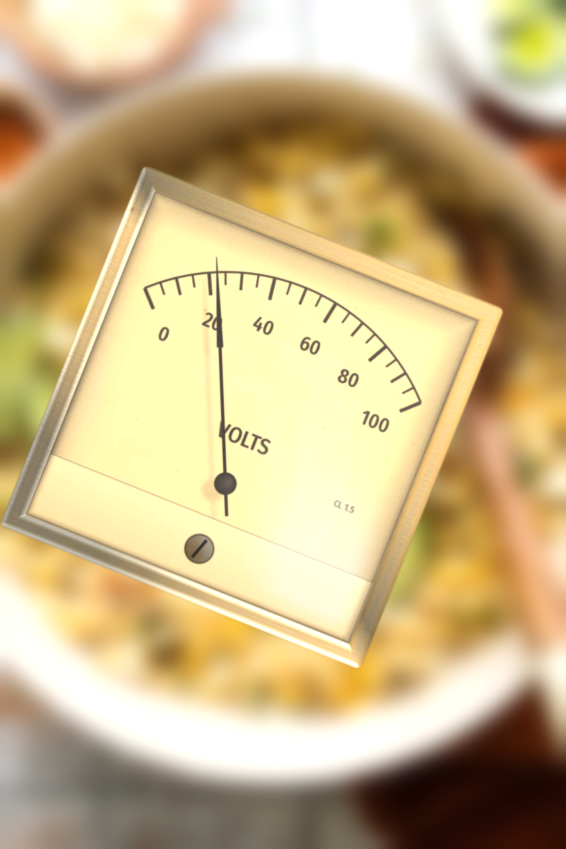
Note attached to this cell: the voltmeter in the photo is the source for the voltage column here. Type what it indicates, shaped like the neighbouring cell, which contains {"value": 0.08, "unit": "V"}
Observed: {"value": 22.5, "unit": "V"}
